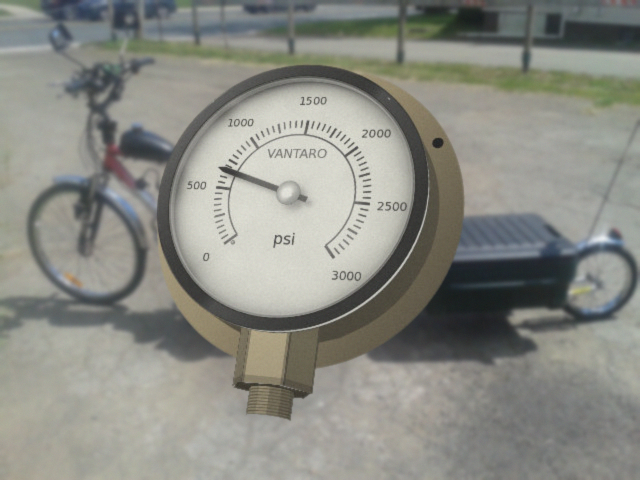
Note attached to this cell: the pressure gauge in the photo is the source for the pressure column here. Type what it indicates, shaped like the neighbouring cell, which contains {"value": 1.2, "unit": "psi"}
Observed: {"value": 650, "unit": "psi"}
